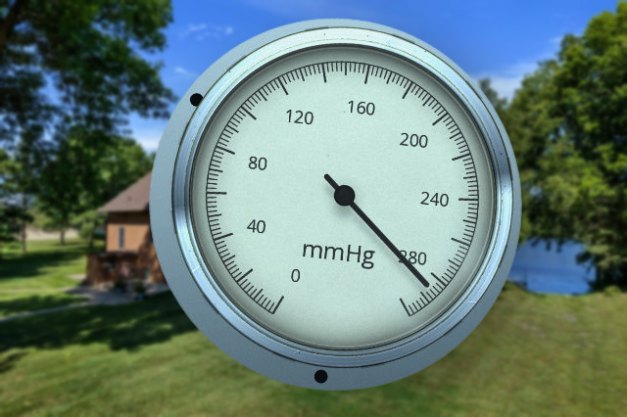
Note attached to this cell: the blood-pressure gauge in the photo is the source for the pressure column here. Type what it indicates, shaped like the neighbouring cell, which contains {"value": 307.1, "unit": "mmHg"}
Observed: {"value": 286, "unit": "mmHg"}
